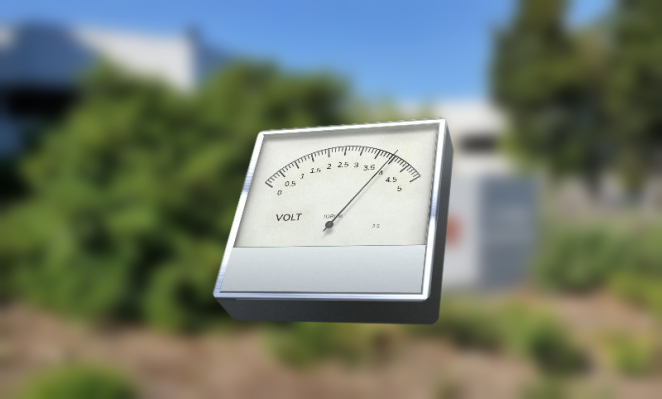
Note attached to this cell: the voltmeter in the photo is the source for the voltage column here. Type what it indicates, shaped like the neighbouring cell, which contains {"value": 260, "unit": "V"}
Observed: {"value": 4, "unit": "V"}
